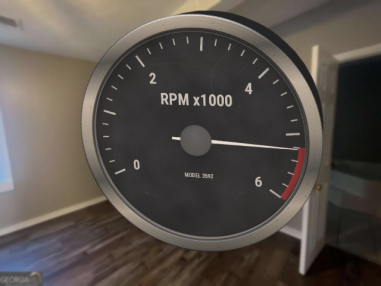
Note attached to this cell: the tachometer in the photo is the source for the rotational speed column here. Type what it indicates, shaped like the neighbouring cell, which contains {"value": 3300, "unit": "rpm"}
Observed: {"value": 5200, "unit": "rpm"}
